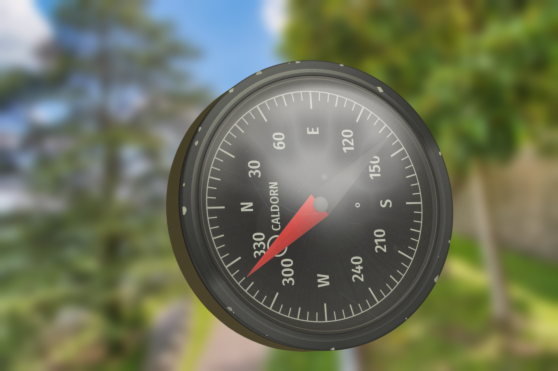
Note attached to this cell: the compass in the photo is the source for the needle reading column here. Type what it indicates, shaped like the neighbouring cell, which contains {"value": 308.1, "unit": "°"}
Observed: {"value": 320, "unit": "°"}
